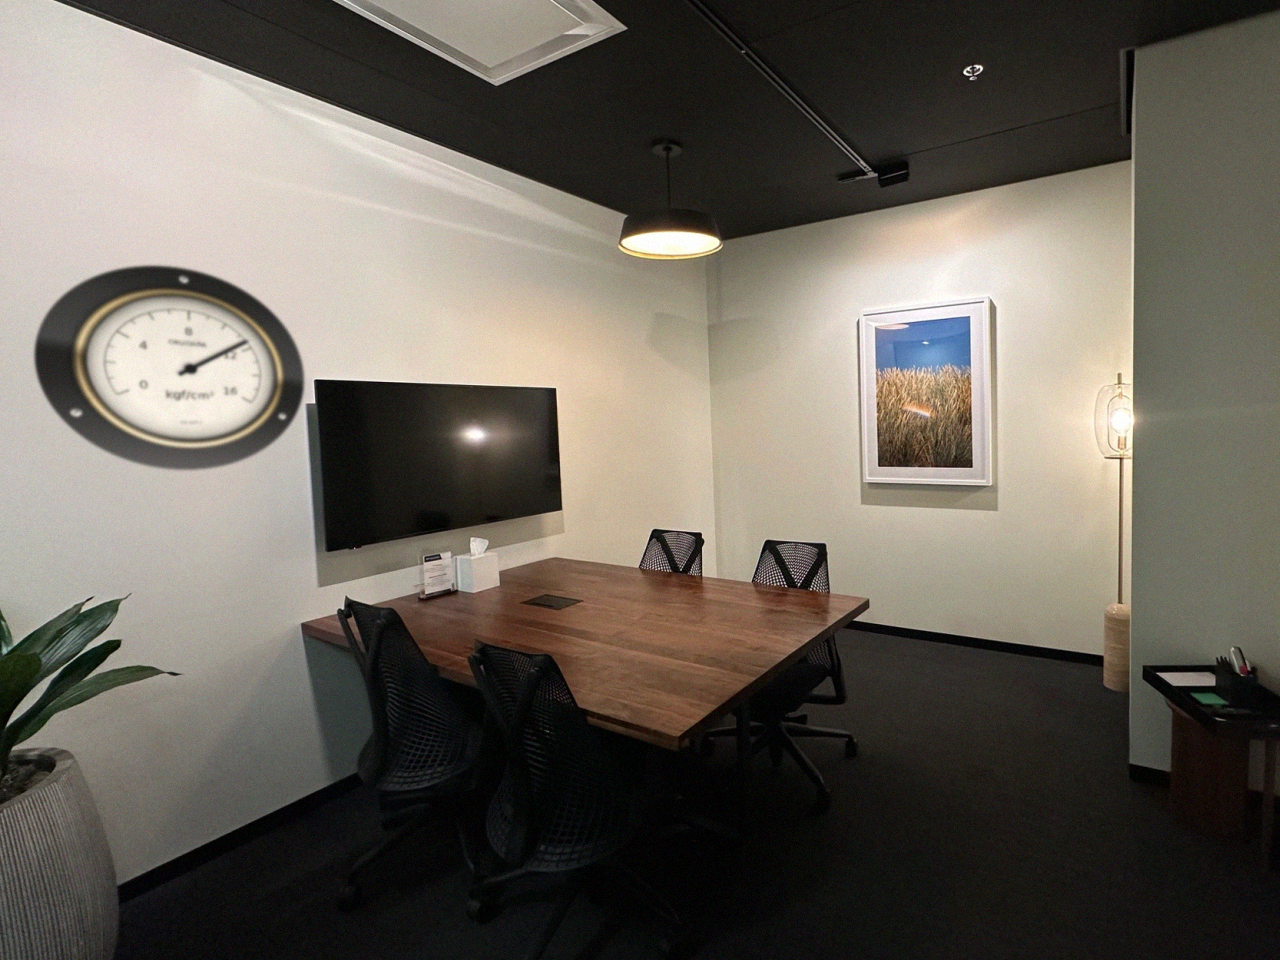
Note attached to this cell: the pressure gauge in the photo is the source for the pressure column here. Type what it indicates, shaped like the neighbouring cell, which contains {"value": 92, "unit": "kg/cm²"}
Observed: {"value": 11.5, "unit": "kg/cm²"}
